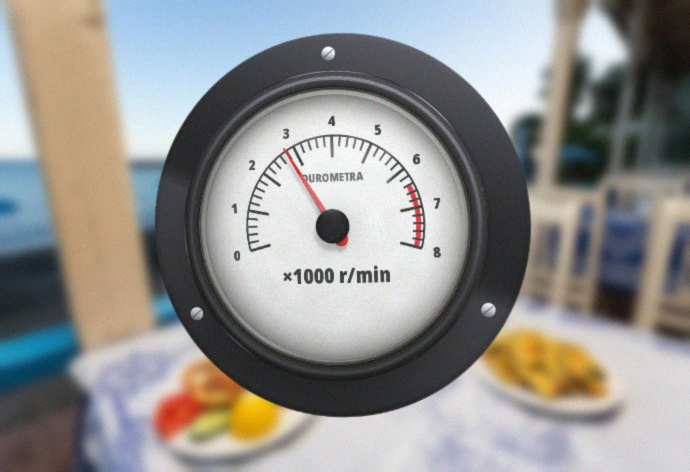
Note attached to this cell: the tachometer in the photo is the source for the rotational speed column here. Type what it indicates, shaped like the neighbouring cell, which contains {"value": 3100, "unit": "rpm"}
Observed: {"value": 2800, "unit": "rpm"}
